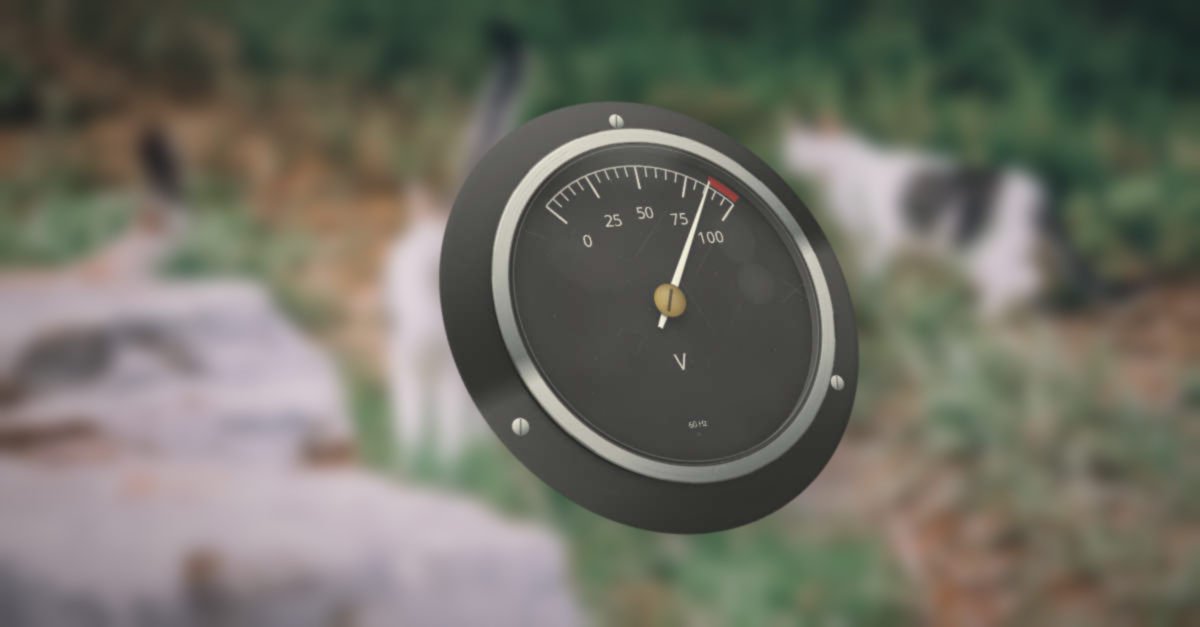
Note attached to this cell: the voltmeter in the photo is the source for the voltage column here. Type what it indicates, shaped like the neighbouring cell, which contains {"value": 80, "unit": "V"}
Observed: {"value": 85, "unit": "V"}
